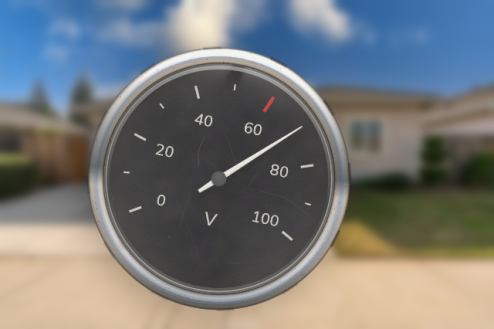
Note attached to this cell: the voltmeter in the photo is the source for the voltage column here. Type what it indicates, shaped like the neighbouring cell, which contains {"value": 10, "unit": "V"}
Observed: {"value": 70, "unit": "V"}
